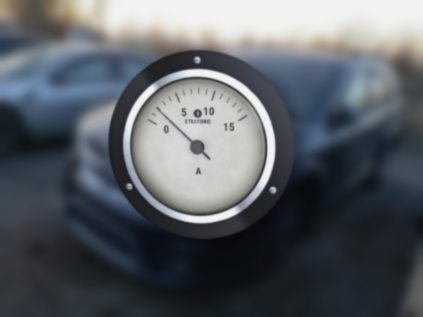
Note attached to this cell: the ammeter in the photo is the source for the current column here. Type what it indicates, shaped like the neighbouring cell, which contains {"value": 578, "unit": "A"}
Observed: {"value": 2, "unit": "A"}
